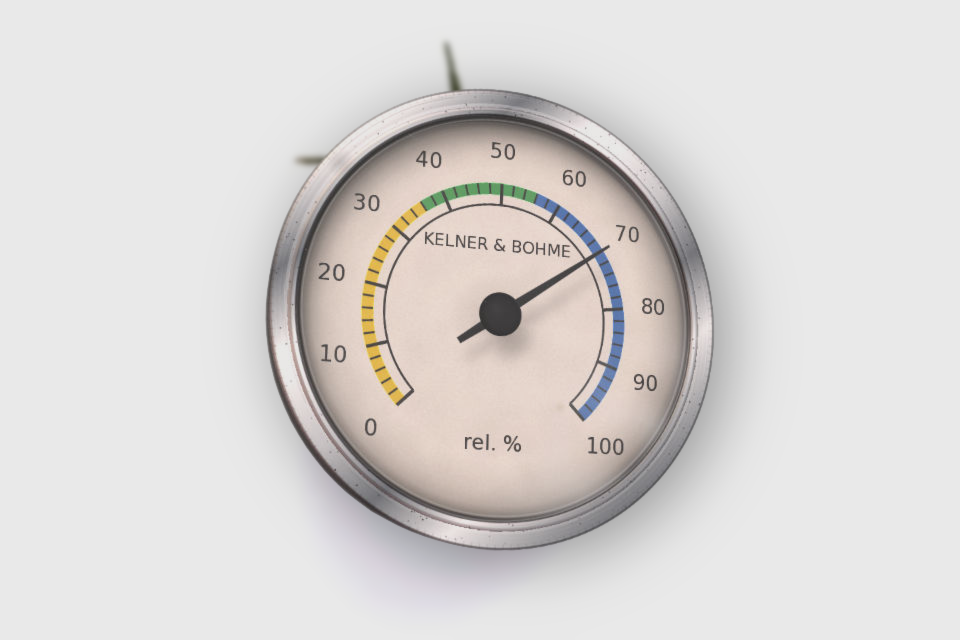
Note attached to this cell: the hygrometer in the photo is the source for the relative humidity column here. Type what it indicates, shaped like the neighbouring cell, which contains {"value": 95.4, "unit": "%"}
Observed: {"value": 70, "unit": "%"}
